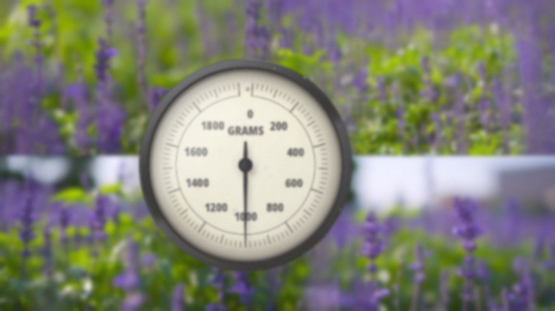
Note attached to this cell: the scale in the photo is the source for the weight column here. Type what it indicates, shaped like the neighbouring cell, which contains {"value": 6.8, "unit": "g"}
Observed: {"value": 1000, "unit": "g"}
